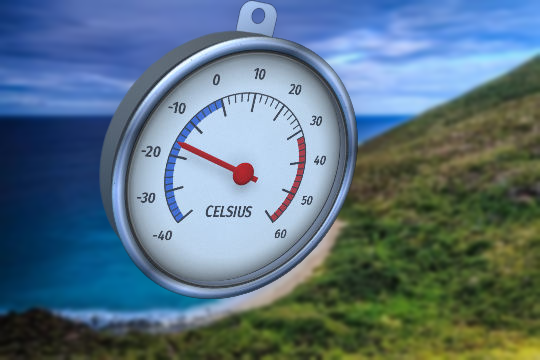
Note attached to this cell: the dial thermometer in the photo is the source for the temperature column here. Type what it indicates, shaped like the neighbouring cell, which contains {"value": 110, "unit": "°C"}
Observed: {"value": -16, "unit": "°C"}
